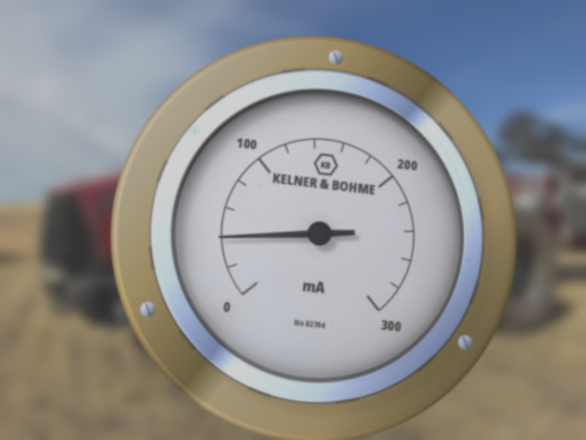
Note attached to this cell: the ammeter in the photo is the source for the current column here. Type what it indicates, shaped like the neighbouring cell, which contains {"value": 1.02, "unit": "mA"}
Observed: {"value": 40, "unit": "mA"}
